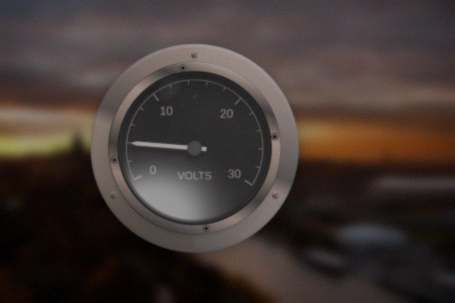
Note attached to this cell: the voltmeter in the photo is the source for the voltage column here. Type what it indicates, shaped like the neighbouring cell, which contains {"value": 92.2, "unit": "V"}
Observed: {"value": 4, "unit": "V"}
